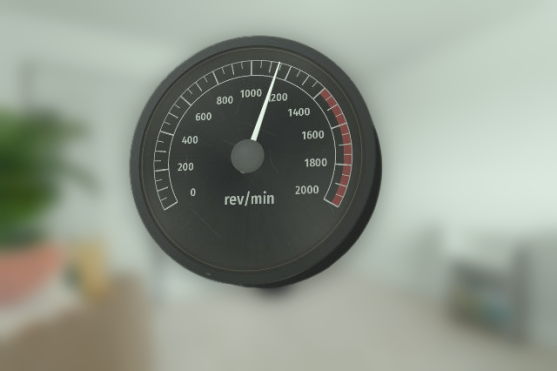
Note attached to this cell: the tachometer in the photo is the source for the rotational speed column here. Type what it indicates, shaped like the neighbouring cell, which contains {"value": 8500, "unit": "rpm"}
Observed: {"value": 1150, "unit": "rpm"}
